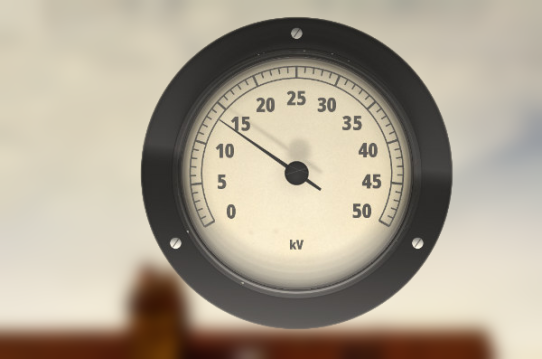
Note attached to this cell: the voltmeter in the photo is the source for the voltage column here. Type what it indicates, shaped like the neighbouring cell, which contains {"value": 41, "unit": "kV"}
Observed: {"value": 13.5, "unit": "kV"}
